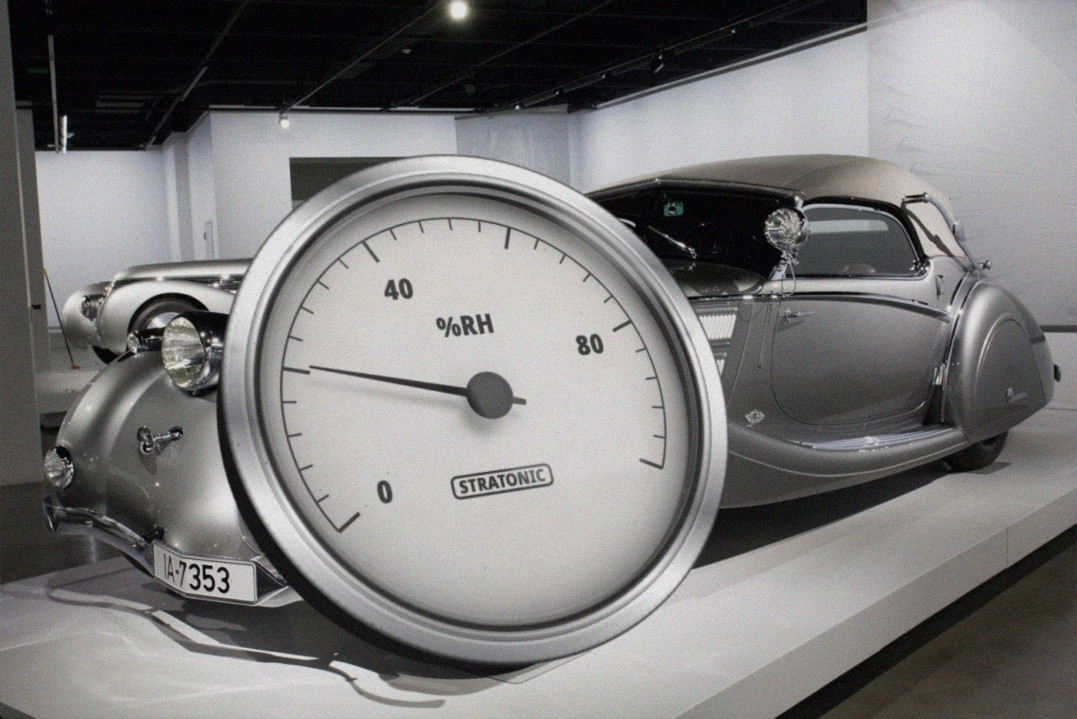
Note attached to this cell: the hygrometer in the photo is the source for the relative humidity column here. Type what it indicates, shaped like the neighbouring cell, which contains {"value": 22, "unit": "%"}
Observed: {"value": 20, "unit": "%"}
